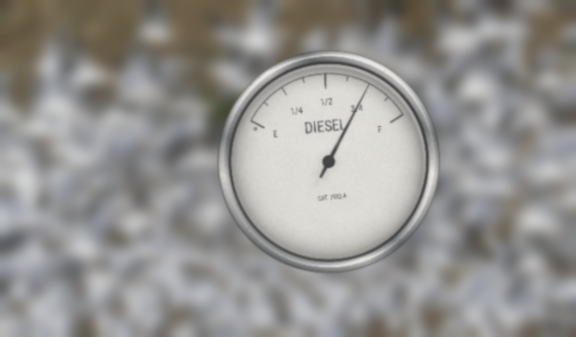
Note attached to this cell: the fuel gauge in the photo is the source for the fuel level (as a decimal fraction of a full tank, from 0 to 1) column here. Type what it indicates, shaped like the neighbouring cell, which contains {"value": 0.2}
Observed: {"value": 0.75}
